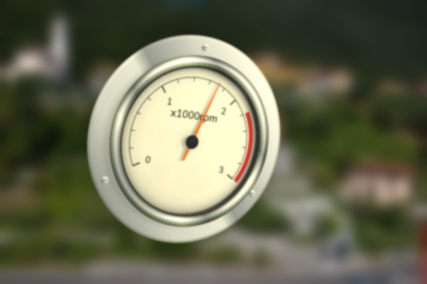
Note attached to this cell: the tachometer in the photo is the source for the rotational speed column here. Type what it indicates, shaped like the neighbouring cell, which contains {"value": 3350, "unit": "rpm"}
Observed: {"value": 1700, "unit": "rpm"}
